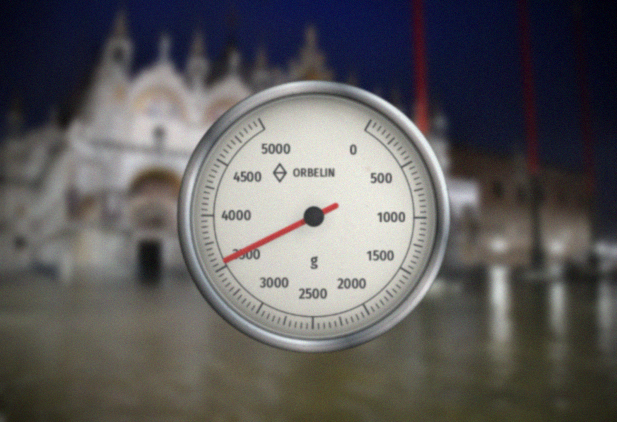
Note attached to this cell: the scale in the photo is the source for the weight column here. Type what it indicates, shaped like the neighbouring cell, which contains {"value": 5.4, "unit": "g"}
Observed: {"value": 3550, "unit": "g"}
